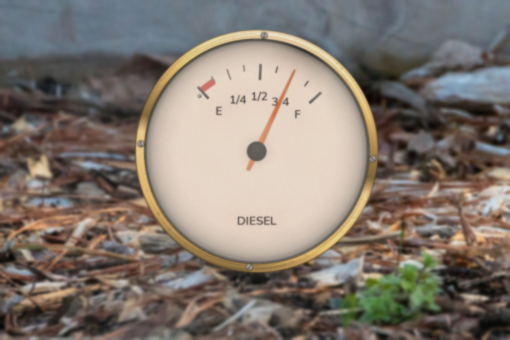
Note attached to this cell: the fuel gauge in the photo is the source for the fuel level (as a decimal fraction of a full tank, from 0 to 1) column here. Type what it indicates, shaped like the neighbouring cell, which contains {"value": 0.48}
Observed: {"value": 0.75}
